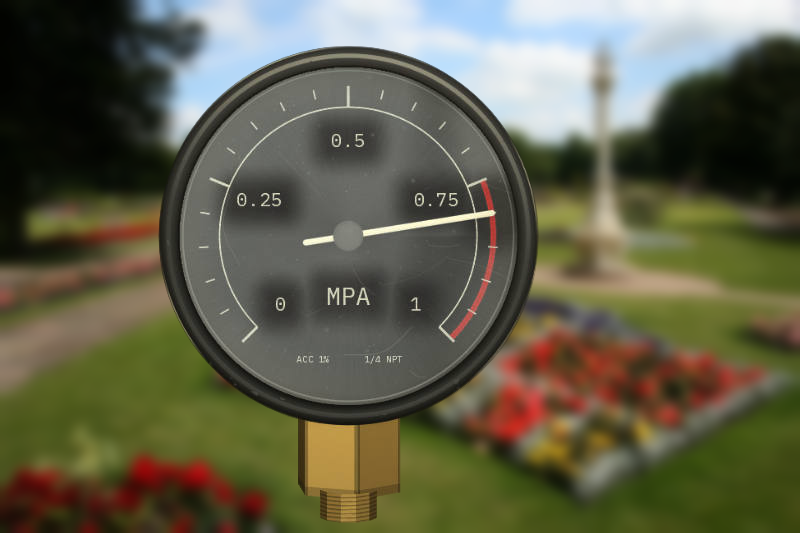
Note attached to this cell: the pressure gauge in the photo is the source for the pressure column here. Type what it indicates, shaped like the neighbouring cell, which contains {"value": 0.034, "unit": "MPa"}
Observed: {"value": 0.8, "unit": "MPa"}
